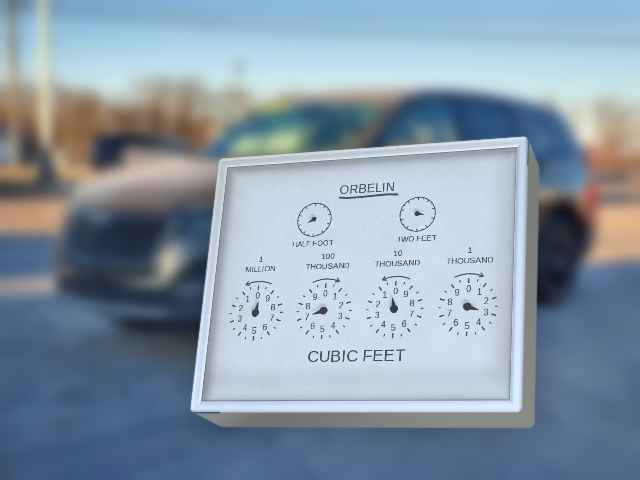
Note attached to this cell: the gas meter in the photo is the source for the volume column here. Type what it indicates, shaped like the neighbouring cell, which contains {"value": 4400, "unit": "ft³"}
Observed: {"value": 970300, "unit": "ft³"}
